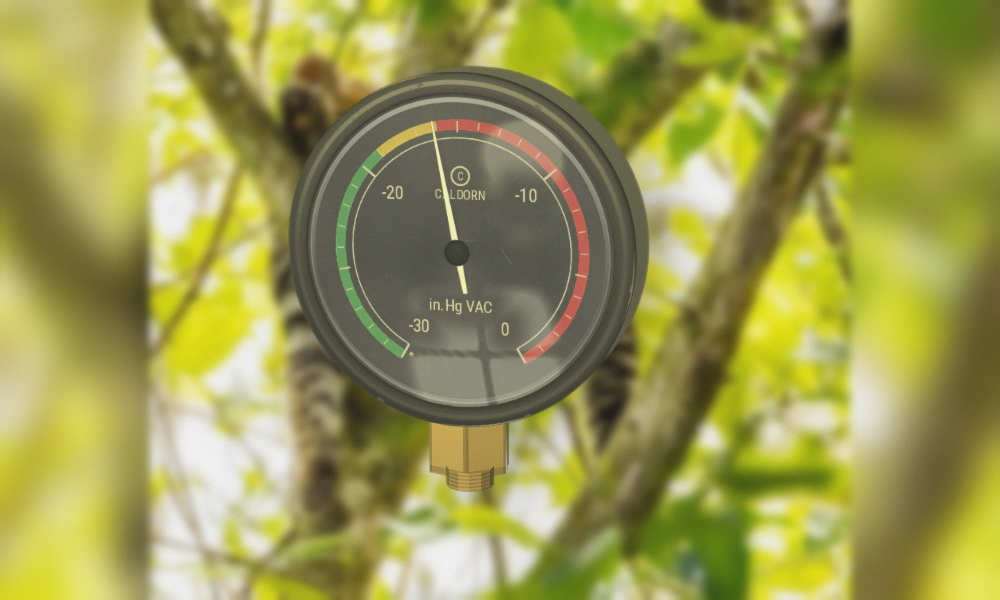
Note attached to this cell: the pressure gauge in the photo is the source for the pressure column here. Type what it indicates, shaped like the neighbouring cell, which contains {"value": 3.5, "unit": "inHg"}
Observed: {"value": -16, "unit": "inHg"}
